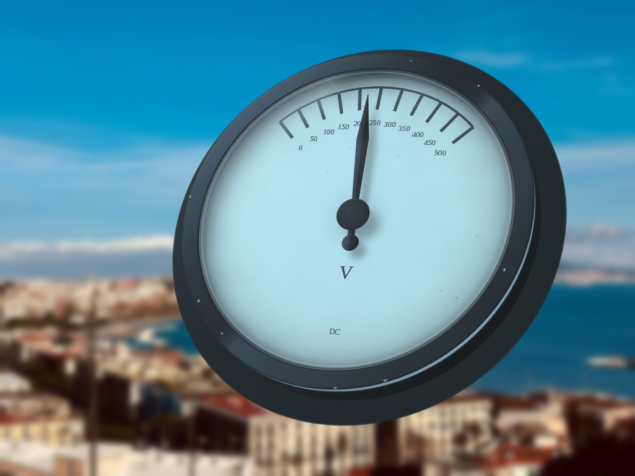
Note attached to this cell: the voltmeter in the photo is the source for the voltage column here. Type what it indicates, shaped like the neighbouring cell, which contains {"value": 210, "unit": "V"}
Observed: {"value": 225, "unit": "V"}
